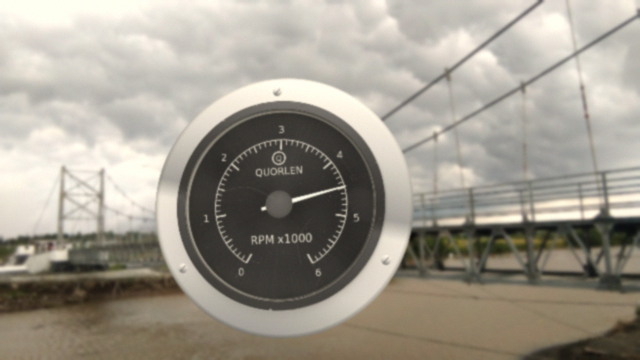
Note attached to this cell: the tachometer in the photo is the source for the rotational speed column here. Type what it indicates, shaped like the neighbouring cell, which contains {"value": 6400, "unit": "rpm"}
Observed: {"value": 4500, "unit": "rpm"}
